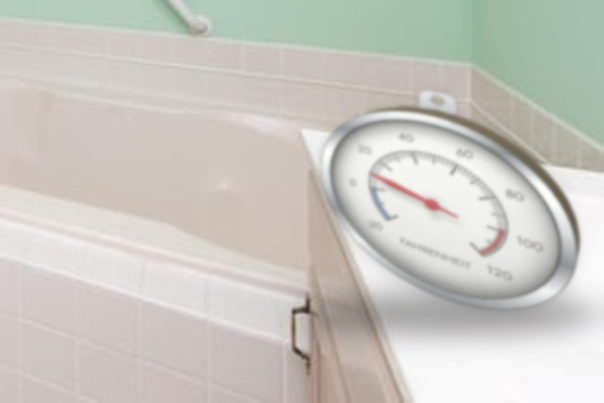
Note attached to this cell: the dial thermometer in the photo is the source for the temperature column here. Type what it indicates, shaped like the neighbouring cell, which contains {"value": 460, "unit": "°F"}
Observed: {"value": 10, "unit": "°F"}
